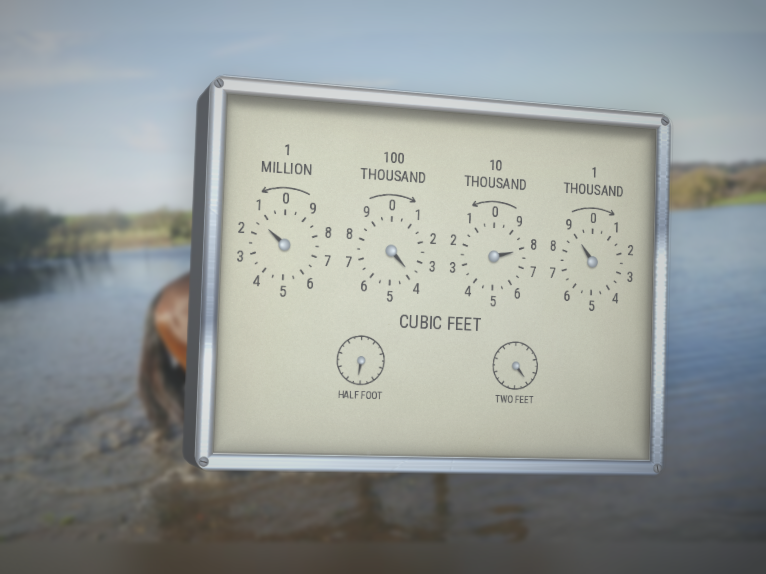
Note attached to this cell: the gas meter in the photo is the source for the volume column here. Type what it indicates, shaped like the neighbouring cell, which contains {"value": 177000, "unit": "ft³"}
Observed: {"value": 137900, "unit": "ft³"}
